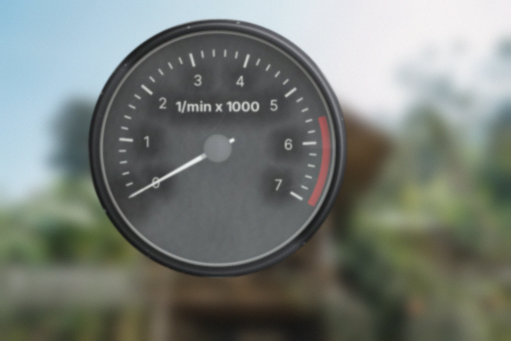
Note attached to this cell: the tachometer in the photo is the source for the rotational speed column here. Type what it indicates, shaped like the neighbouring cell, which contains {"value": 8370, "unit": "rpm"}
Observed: {"value": 0, "unit": "rpm"}
